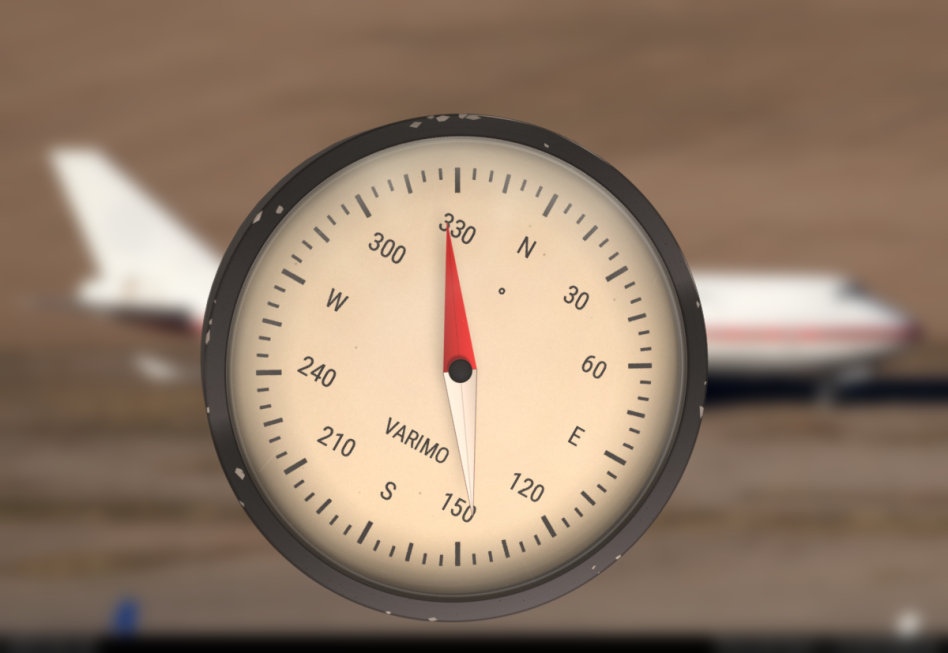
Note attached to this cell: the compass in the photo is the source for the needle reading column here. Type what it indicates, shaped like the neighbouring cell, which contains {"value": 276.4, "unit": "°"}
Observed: {"value": 325, "unit": "°"}
